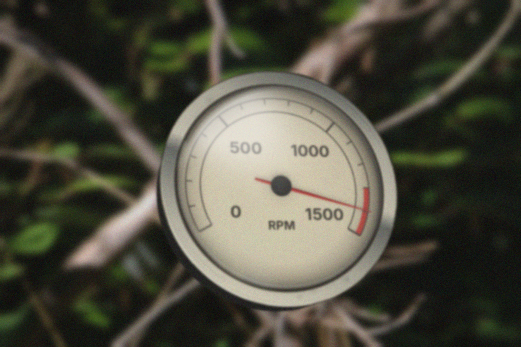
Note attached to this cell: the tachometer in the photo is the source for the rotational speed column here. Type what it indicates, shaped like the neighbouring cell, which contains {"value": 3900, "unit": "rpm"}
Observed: {"value": 1400, "unit": "rpm"}
